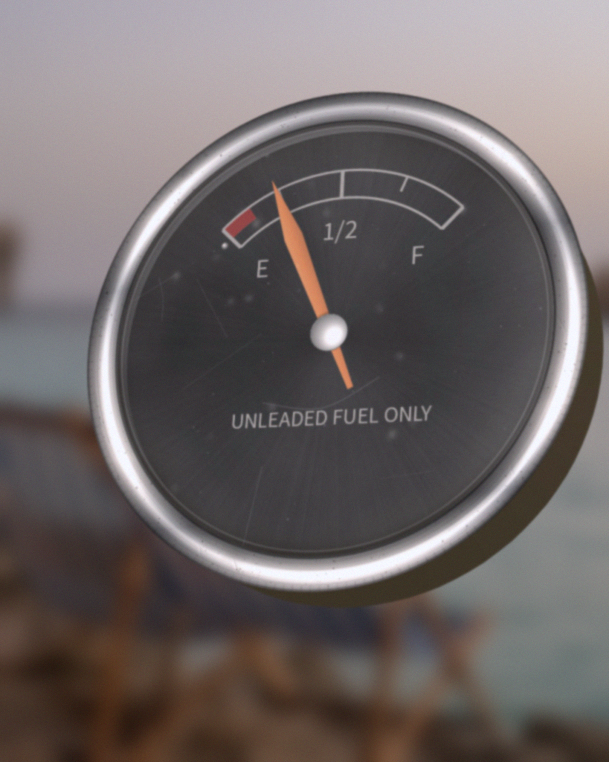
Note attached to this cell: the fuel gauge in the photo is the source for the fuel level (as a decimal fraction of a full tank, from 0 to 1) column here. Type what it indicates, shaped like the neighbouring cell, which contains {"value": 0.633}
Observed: {"value": 0.25}
